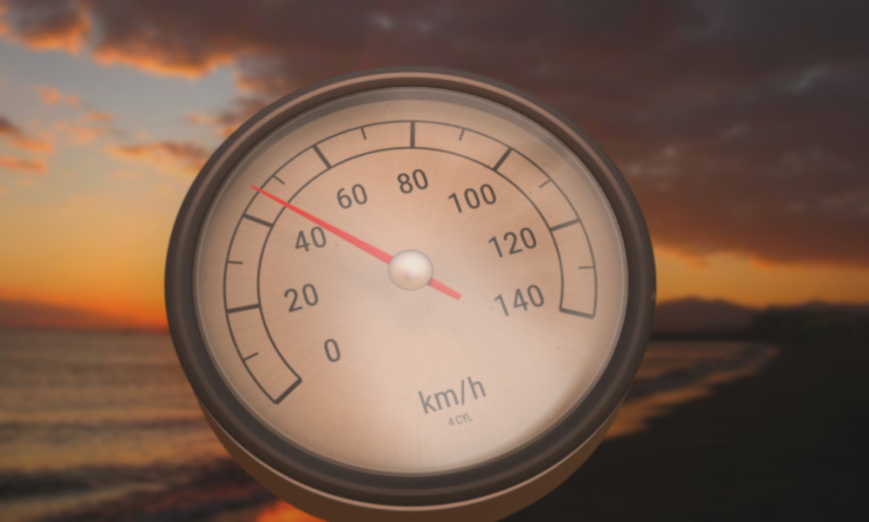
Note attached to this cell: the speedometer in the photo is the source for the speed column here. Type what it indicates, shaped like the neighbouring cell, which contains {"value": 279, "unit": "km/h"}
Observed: {"value": 45, "unit": "km/h"}
